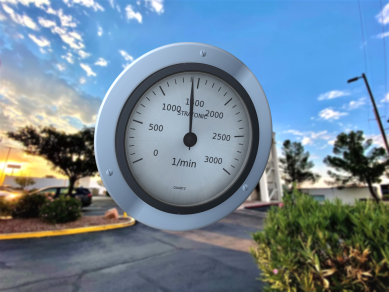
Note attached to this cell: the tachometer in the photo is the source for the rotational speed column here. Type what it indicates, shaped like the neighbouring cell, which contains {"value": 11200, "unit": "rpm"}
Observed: {"value": 1400, "unit": "rpm"}
